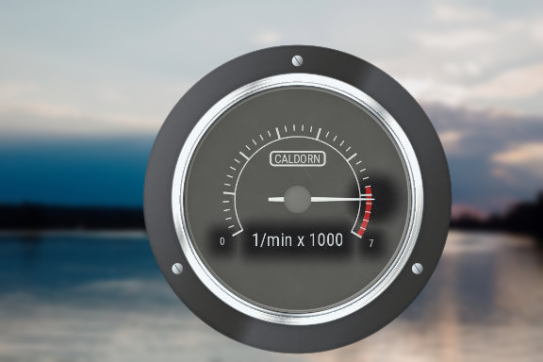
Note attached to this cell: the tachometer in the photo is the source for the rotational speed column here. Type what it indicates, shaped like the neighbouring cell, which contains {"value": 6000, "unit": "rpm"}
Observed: {"value": 6100, "unit": "rpm"}
